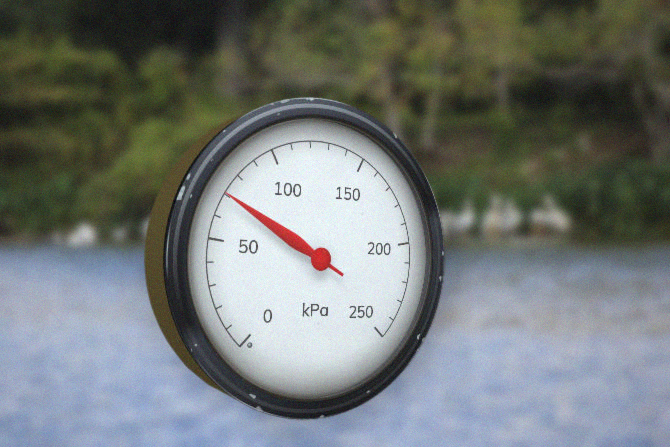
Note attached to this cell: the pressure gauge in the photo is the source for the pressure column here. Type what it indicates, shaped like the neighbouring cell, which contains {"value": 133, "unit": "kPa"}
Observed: {"value": 70, "unit": "kPa"}
